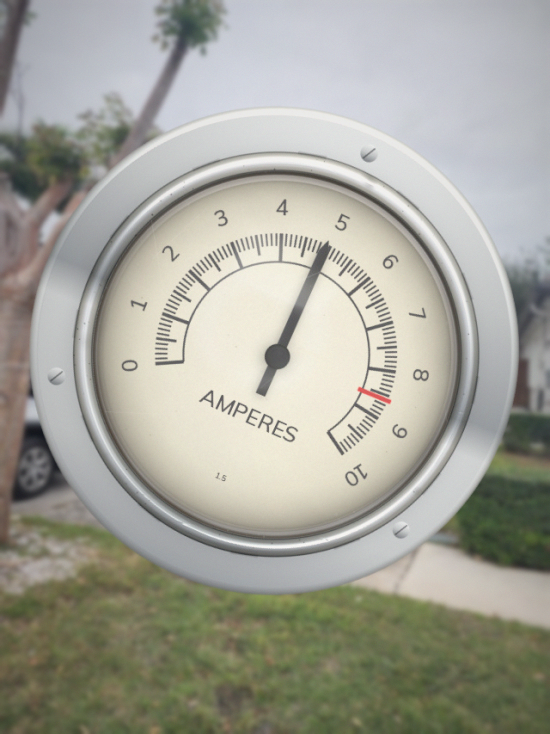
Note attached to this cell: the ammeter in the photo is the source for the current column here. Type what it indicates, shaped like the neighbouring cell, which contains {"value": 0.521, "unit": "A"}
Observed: {"value": 4.9, "unit": "A"}
